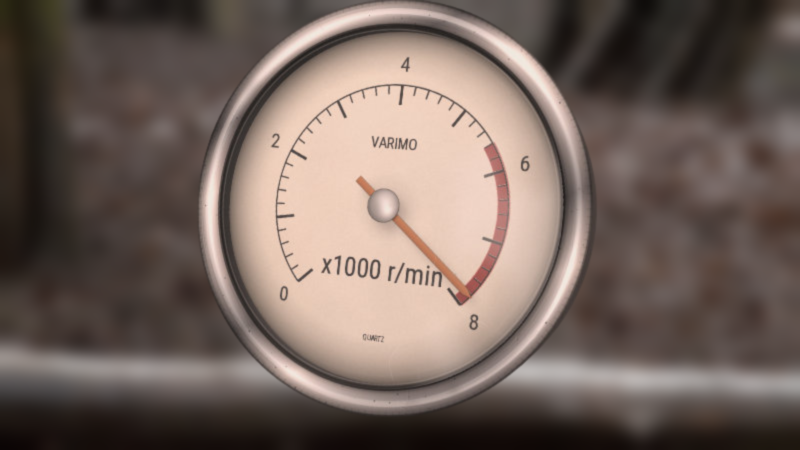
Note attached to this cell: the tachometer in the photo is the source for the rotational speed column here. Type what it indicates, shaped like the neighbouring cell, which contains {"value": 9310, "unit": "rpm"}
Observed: {"value": 7800, "unit": "rpm"}
